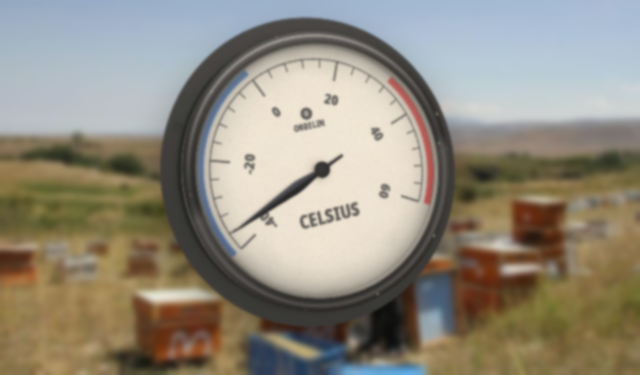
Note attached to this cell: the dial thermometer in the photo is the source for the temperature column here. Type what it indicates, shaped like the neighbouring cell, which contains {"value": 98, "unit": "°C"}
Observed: {"value": -36, "unit": "°C"}
